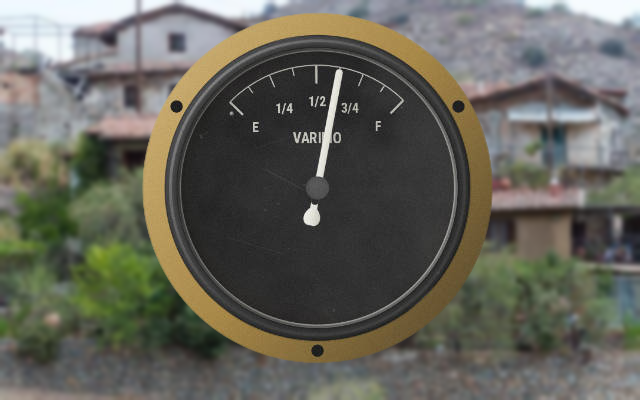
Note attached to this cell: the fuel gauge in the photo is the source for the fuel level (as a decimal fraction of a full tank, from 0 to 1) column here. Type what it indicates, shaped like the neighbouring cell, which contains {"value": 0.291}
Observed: {"value": 0.625}
